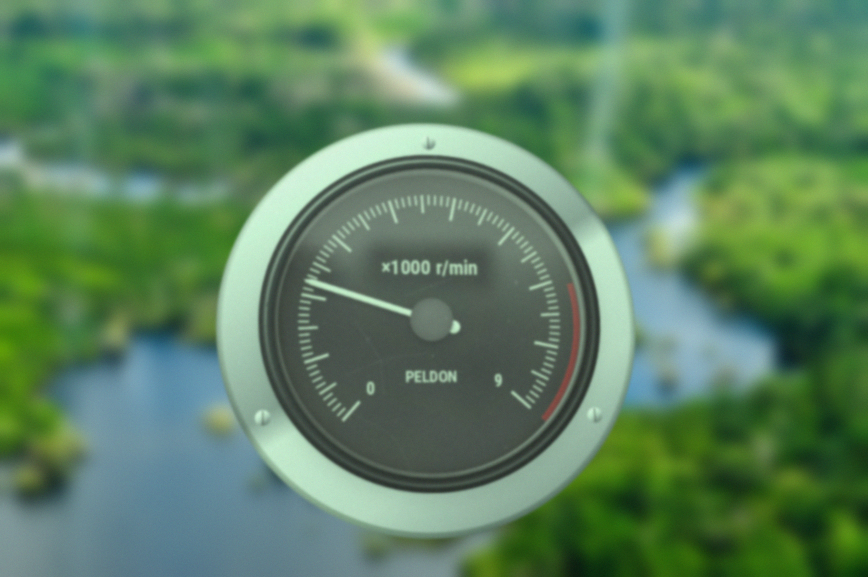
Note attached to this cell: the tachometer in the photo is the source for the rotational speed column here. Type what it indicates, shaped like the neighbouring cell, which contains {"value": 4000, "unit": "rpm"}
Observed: {"value": 2200, "unit": "rpm"}
